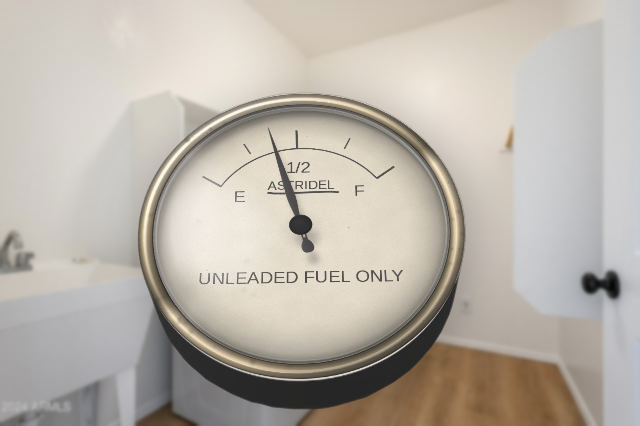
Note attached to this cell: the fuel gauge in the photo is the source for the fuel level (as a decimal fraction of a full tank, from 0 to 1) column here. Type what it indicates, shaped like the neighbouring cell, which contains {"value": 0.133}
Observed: {"value": 0.375}
